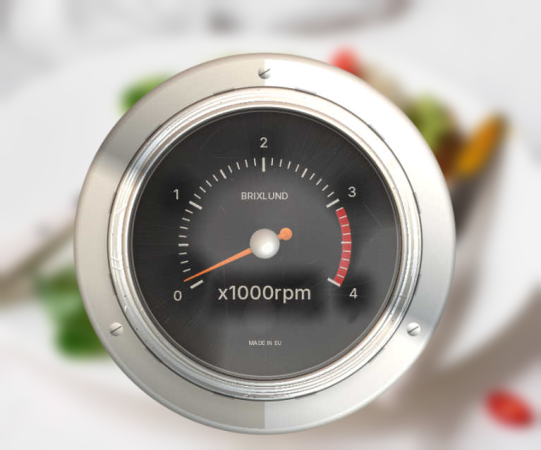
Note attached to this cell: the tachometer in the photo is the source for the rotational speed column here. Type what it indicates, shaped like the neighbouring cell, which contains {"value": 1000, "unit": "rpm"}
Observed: {"value": 100, "unit": "rpm"}
